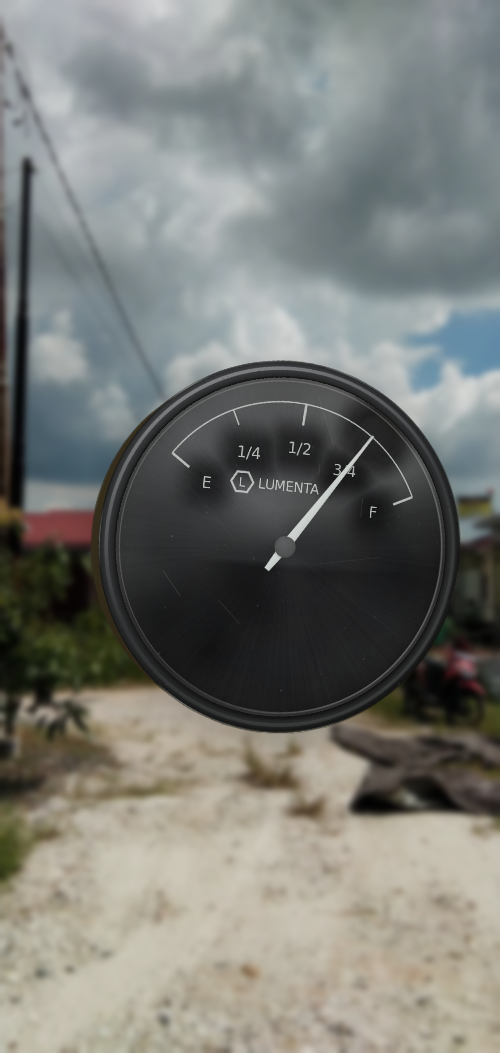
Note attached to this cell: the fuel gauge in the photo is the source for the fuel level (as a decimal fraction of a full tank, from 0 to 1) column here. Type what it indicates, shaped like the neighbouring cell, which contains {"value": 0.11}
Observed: {"value": 0.75}
